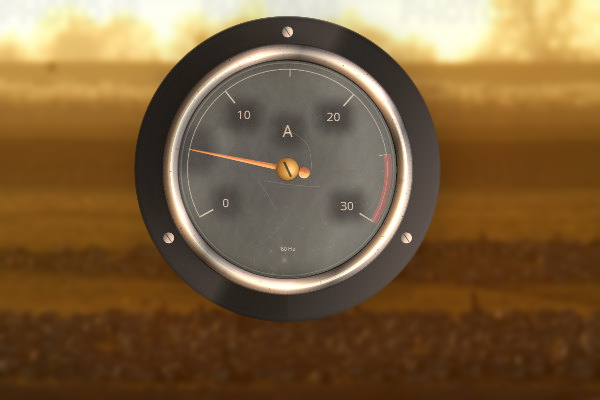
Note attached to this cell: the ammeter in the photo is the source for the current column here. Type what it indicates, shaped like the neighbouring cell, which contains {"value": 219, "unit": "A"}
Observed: {"value": 5, "unit": "A"}
